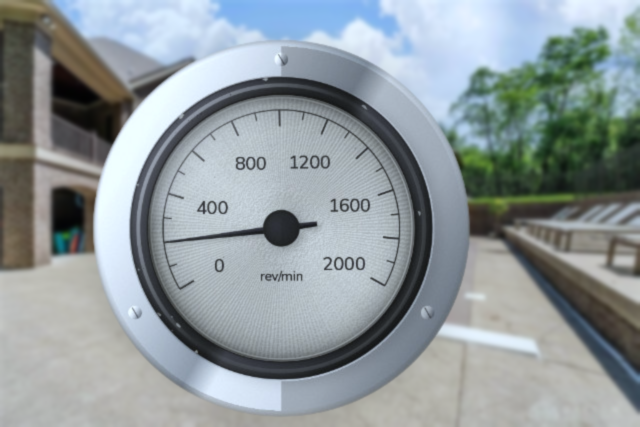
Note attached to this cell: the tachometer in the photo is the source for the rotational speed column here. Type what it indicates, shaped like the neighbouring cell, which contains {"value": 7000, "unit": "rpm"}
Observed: {"value": 200, "unit": "rpm"}
